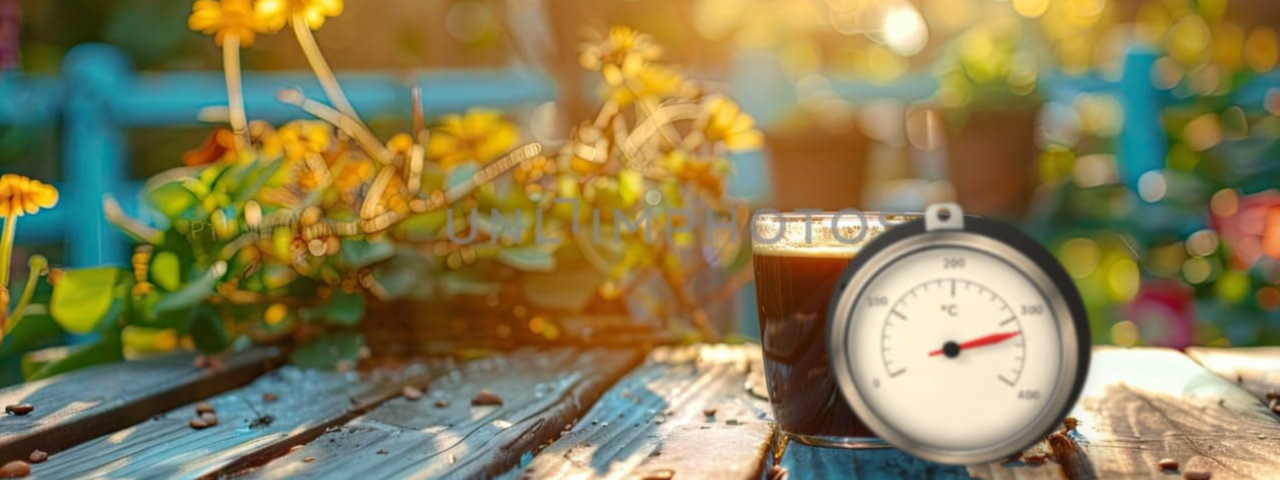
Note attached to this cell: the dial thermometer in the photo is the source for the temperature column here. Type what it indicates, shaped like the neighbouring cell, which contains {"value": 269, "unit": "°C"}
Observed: {"value": 320, "unit": "°C"}
